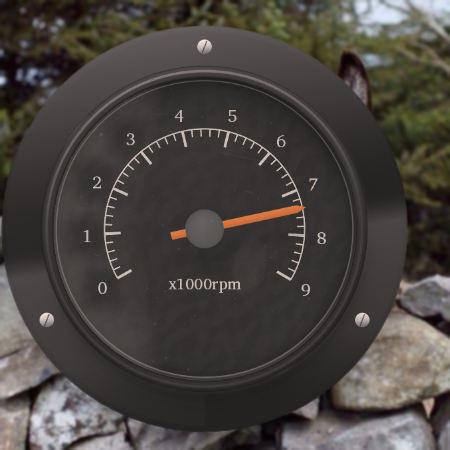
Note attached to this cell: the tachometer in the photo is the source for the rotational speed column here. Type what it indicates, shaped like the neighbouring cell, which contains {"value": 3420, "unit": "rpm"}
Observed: {"value": 7400, "unit": "rpm"}
